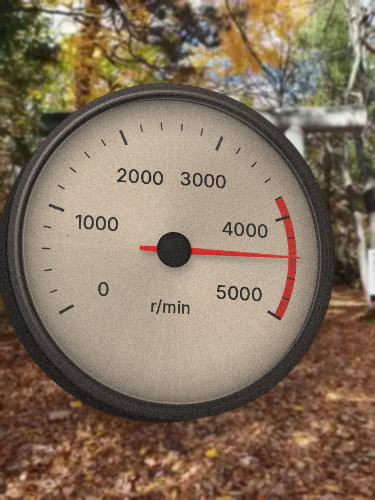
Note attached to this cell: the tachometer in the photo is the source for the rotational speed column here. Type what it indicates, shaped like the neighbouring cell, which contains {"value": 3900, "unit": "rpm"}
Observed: {"value": 4400, "unit": "rpm"}
